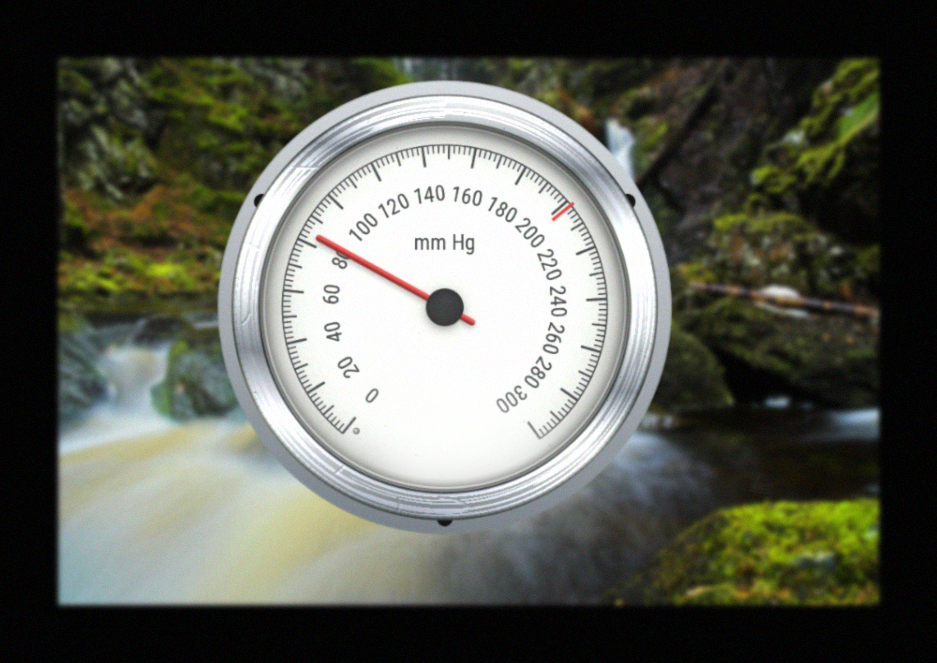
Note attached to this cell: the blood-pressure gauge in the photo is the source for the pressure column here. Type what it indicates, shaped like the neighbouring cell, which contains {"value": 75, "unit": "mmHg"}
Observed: {"value": 84, "unit": "mmHg"}
